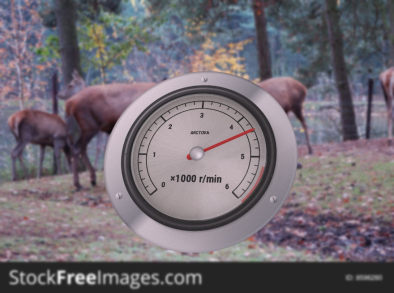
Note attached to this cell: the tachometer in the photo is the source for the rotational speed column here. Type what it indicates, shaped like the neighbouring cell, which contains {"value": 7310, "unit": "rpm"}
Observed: {"value": 4400, "unit": "rpm"}
